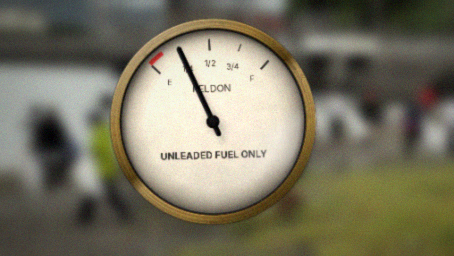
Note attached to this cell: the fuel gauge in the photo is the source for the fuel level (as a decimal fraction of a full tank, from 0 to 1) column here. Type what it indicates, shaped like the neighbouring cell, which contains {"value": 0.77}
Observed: {"value": 0.25}
